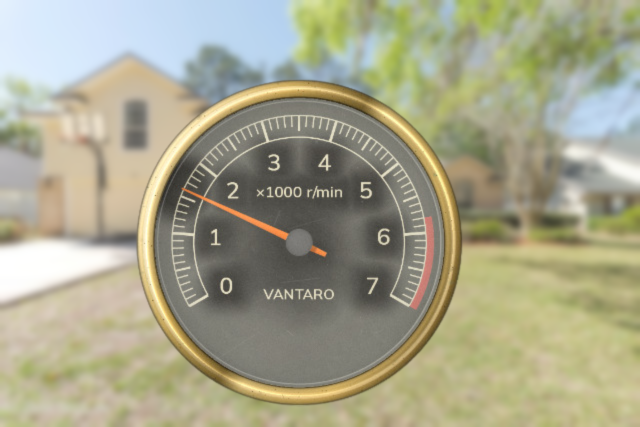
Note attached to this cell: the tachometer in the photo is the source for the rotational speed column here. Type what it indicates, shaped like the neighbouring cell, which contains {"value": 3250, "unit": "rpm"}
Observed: {"value": 1600, "unit": "rpm"}
